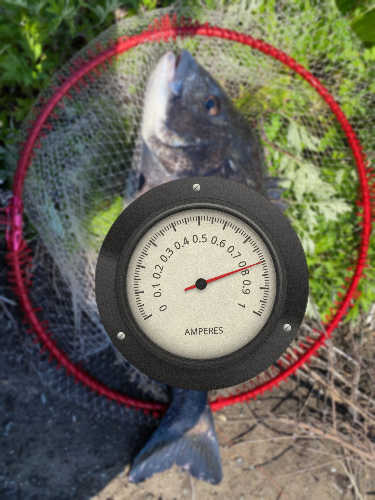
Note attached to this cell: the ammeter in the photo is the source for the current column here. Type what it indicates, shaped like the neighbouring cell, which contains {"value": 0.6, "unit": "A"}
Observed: {"value": 0.8, "unit": "A"}
